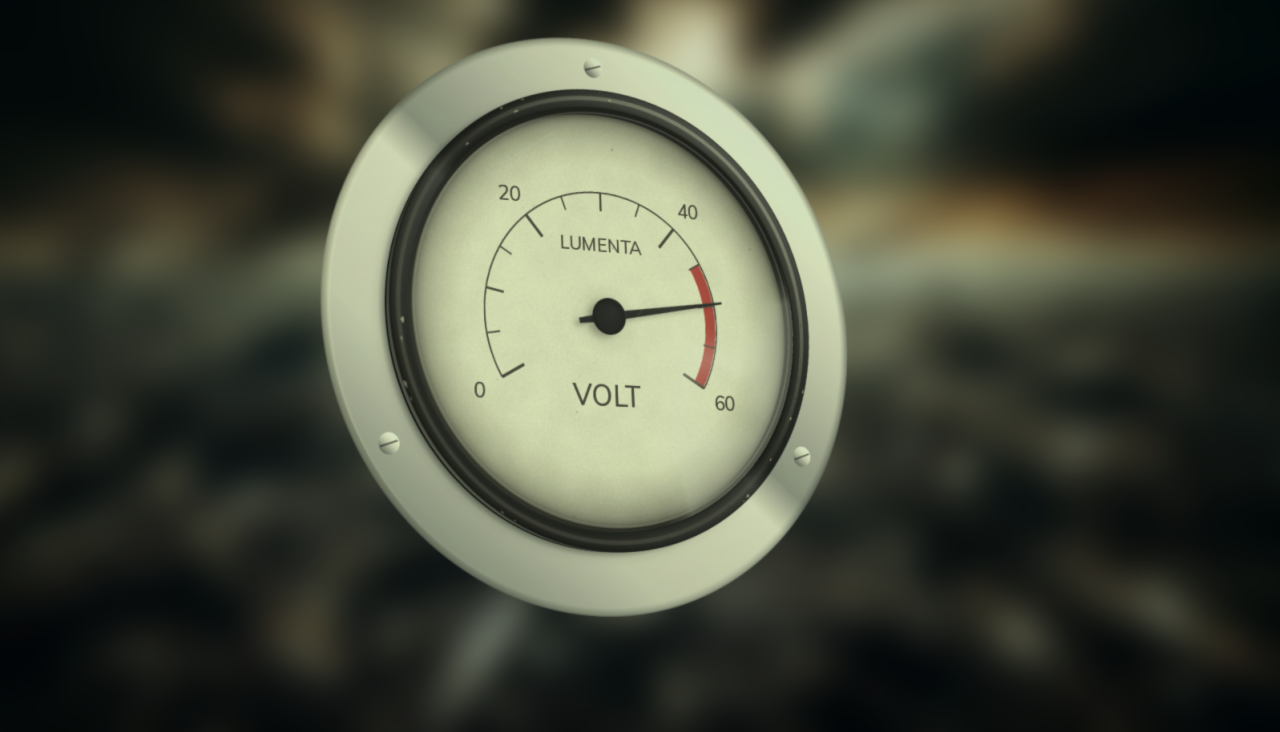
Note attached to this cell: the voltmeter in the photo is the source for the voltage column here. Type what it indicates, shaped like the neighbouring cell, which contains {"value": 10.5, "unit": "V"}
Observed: {"value": 50, "unit": "V"}
